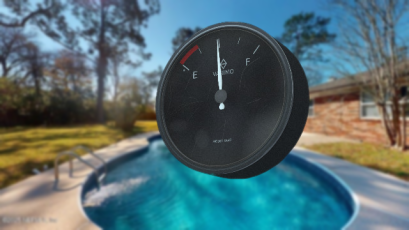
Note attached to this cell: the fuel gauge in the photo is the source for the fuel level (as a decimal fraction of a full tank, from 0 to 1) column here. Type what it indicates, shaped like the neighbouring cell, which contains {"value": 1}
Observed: {"value": 0.5}
